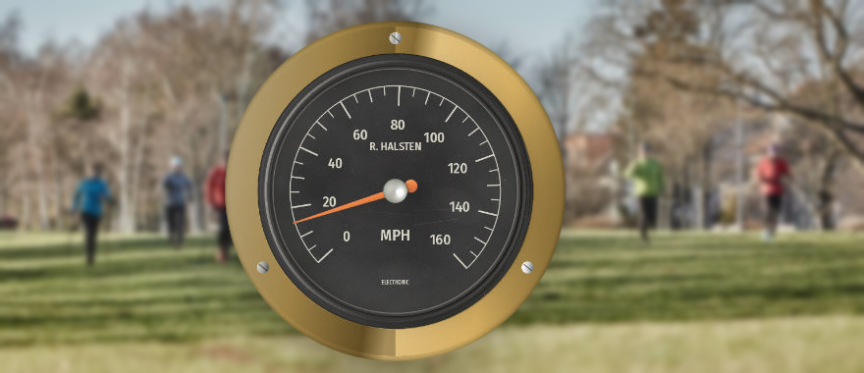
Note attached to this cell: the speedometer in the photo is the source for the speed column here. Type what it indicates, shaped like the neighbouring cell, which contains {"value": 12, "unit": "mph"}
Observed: {"value": 15, "unit": "mph"}
